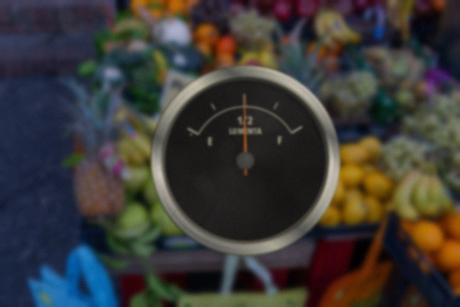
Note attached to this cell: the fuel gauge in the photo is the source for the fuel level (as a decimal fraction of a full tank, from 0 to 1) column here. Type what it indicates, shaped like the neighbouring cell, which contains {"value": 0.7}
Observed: {"value": 0.5}
